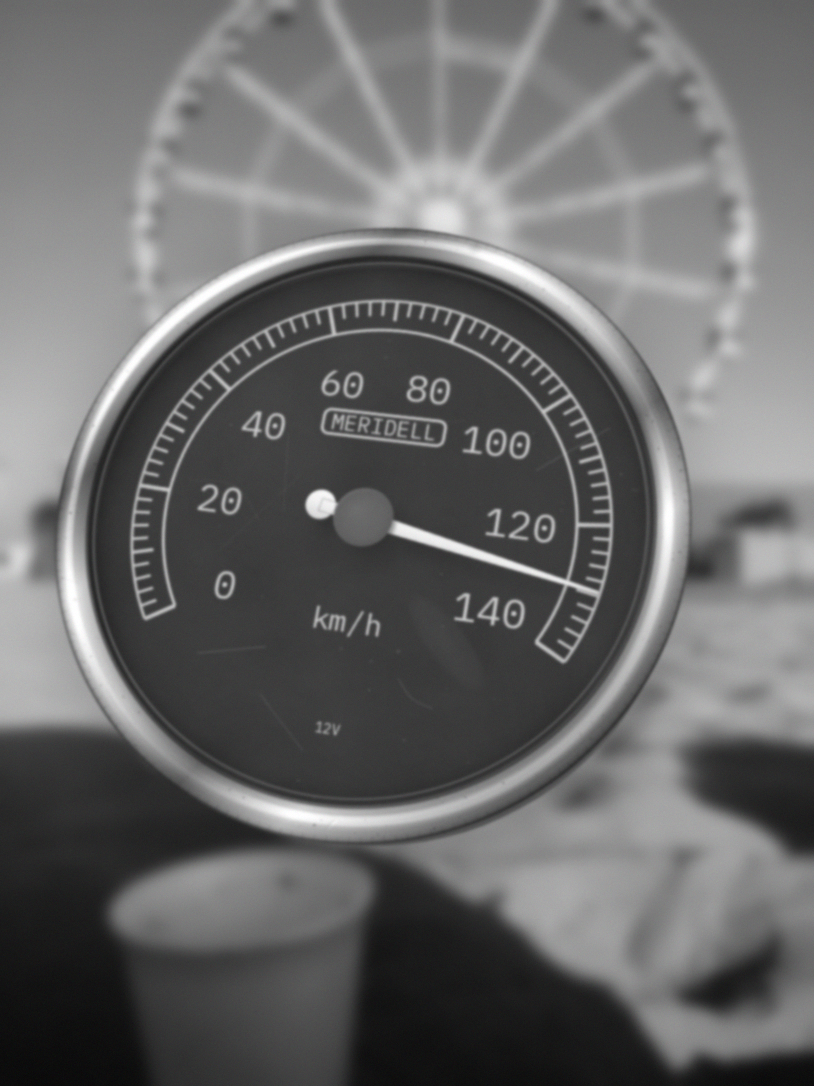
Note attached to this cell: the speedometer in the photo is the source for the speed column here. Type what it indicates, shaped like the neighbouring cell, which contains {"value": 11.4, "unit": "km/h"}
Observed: {"value": 130, "unit": "km/h"}
